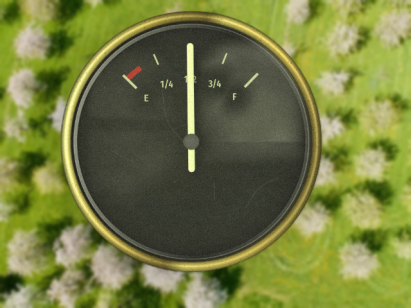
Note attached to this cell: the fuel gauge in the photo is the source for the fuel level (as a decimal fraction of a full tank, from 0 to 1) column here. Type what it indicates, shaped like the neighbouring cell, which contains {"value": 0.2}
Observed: {"value": 0.5}
